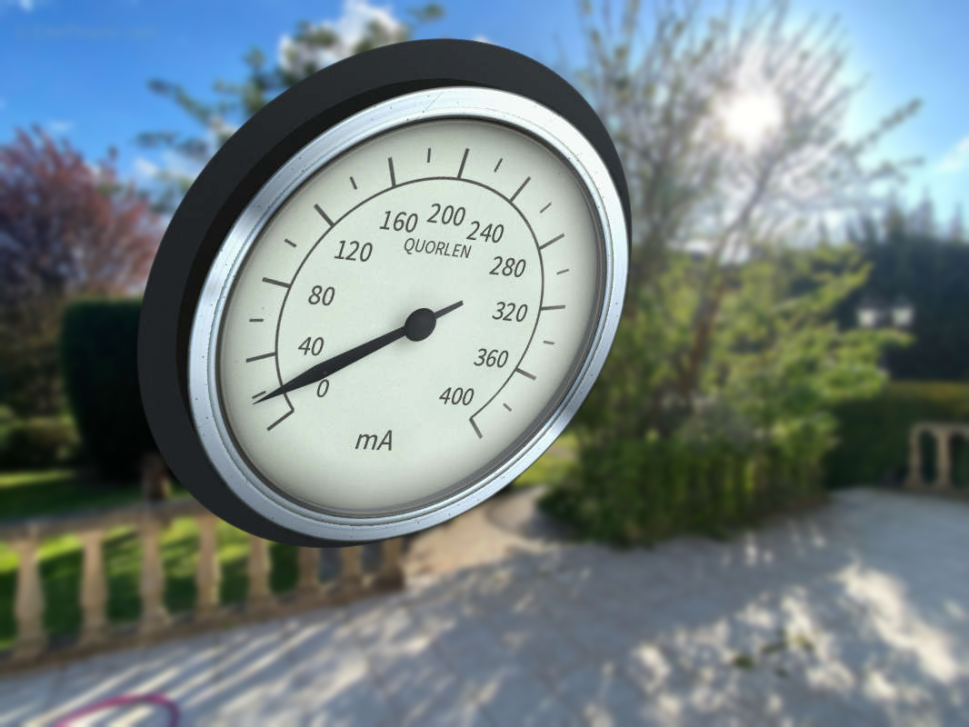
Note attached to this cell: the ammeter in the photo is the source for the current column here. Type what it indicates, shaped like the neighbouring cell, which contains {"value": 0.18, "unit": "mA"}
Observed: {"value": 20, "unit": "mA"}
